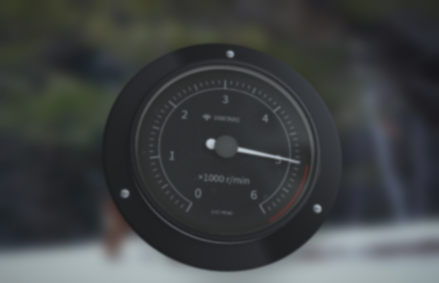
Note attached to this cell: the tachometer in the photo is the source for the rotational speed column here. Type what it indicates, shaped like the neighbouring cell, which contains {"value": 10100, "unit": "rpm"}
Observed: {"value": 5000, "unit": "rpm"}
